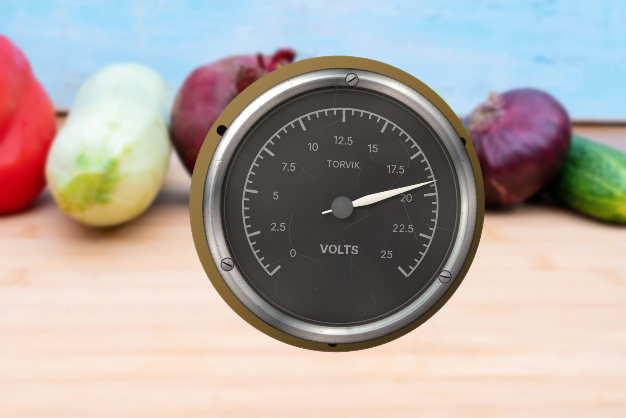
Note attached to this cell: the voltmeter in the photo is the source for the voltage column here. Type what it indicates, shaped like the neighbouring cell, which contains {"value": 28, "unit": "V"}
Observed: {"value": 19.25, "unit": "V"}
